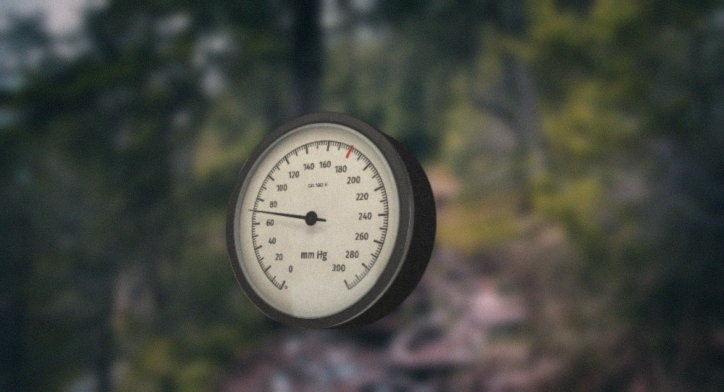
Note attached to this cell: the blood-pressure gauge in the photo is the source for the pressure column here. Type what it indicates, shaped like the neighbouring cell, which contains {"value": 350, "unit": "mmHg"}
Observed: {"value": 70, "unit": "mmHg"}
